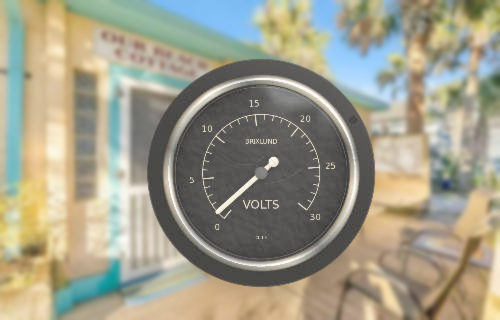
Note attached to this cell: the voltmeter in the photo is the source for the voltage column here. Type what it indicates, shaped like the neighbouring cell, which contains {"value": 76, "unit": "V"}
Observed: {"value": 1, "unit": "V"}
